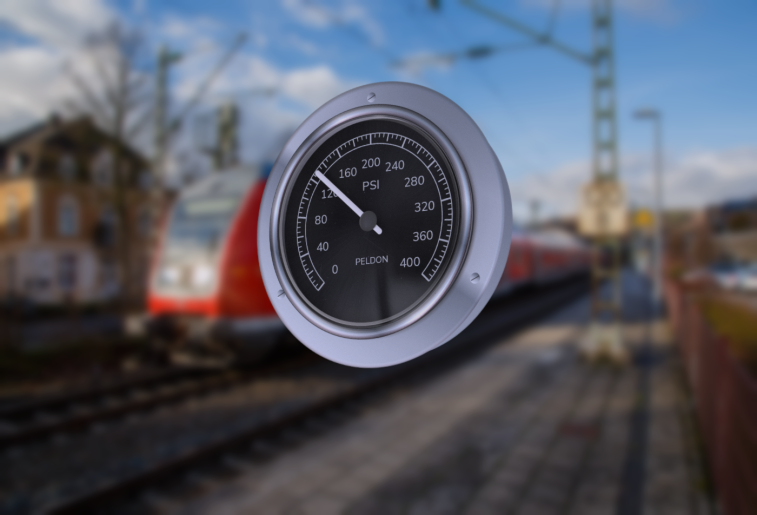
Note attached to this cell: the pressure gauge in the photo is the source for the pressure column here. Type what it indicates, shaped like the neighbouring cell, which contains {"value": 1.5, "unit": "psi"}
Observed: {"value": 130, "unit": "psi"}
